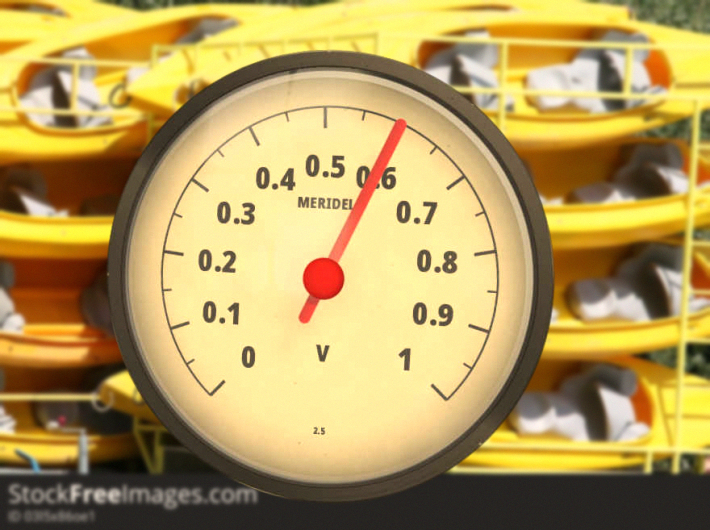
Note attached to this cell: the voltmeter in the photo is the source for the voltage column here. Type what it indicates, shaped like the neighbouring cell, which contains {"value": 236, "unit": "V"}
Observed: {"value": 0.6, "unit": "V"}
